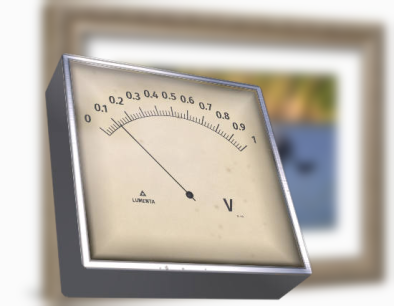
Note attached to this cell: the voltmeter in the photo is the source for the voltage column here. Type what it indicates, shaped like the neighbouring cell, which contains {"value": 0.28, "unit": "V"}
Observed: {"value": 0.1, "unit": "V"}
